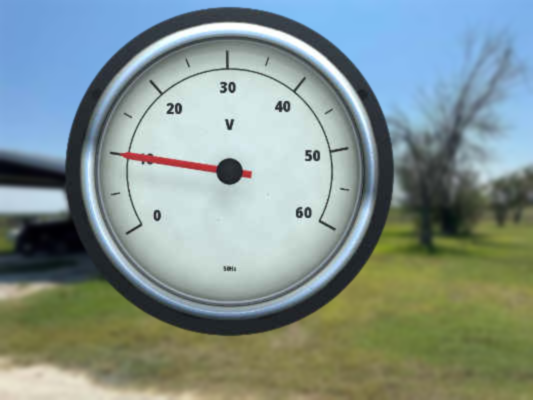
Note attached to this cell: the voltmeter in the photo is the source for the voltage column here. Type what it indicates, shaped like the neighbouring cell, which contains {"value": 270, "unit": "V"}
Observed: {"value": 10, "unit": "V"}
